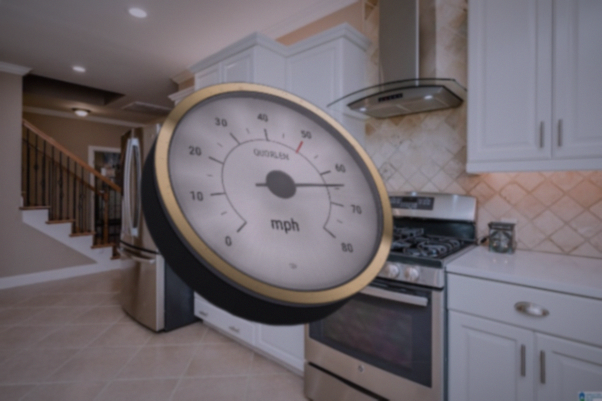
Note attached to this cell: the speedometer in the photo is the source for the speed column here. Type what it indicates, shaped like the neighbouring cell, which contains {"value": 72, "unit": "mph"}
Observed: {"value": 65, "unit": "mph"}
